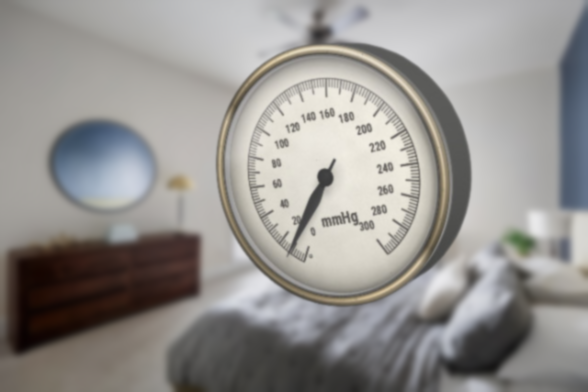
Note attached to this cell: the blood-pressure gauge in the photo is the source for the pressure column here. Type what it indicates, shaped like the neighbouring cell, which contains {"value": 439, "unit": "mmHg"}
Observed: {"value": 10, "unit": "mmHg"}
